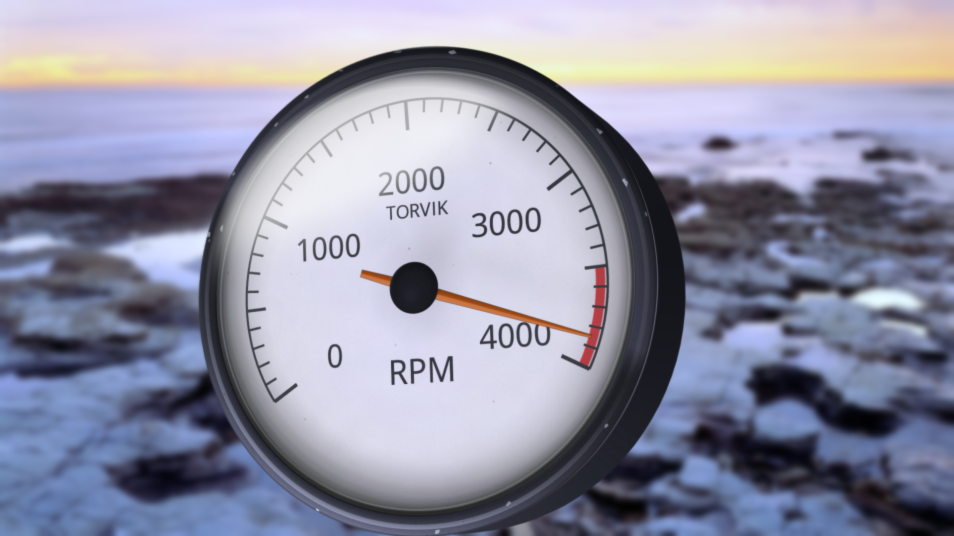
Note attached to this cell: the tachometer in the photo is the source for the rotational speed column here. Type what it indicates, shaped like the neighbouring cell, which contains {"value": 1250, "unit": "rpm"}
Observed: {"value": 3850, "unit": "rpm"}
